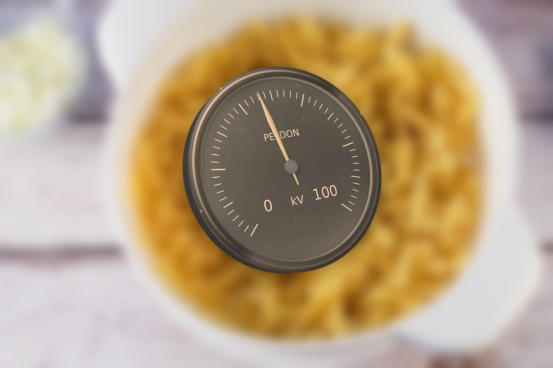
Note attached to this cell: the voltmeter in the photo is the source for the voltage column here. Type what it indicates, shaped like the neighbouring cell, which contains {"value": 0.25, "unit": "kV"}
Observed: {"value": 46, "unit": "kV"}
